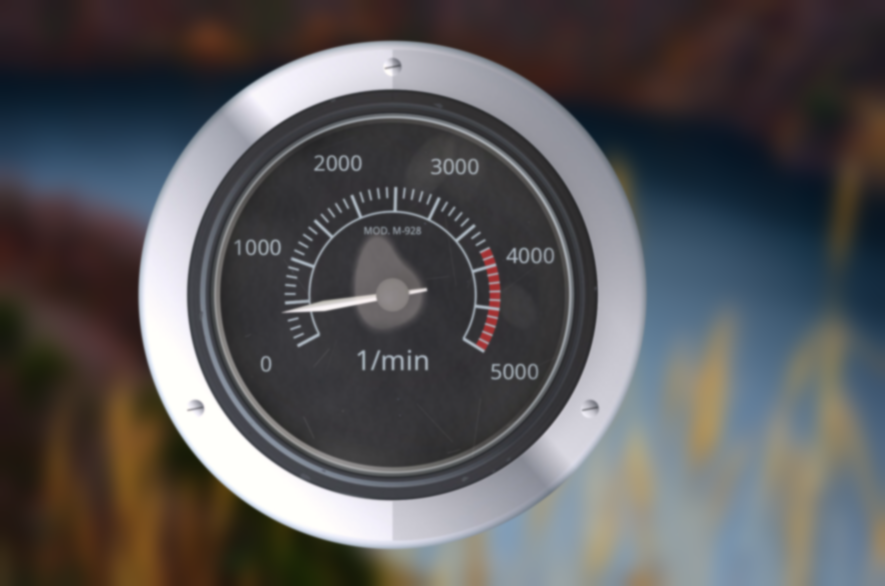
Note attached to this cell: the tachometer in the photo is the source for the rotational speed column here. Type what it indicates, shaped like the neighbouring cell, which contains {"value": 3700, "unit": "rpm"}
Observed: {"value": 400, "unit": "rpm"}
